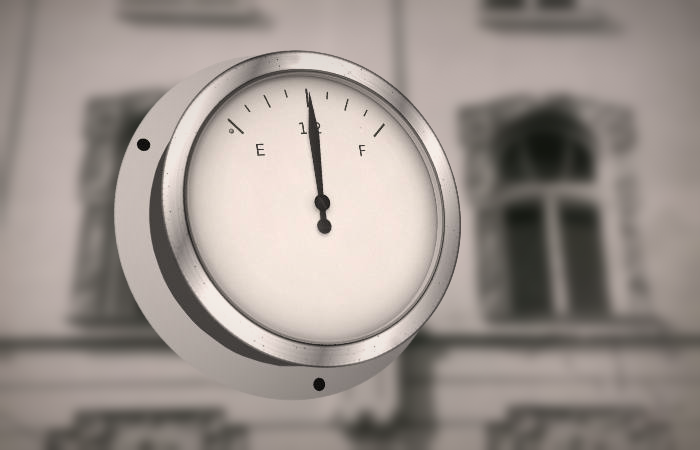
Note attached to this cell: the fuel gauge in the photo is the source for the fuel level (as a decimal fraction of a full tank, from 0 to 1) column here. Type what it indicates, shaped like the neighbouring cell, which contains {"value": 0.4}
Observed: {"value": 0.5}
